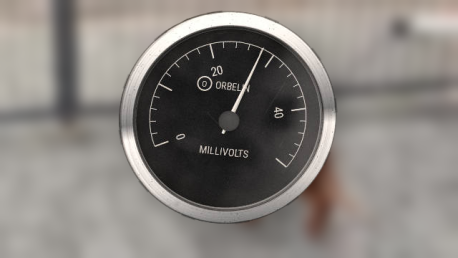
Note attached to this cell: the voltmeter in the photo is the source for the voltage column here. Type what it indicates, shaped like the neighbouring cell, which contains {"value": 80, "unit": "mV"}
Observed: {"value": 28, "unit": "mV"}
